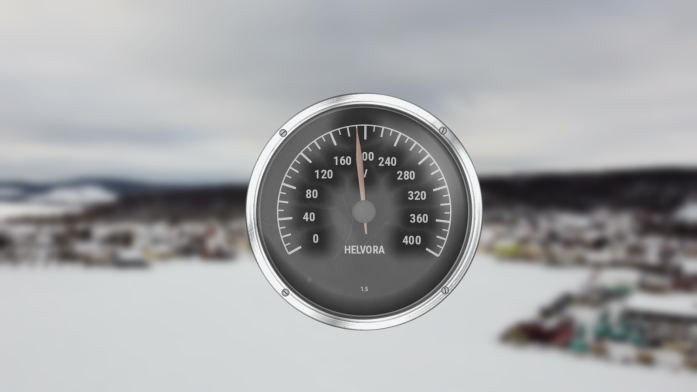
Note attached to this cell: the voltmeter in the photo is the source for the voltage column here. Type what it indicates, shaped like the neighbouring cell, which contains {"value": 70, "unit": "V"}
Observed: {"value": 190, "unit": "V"}
